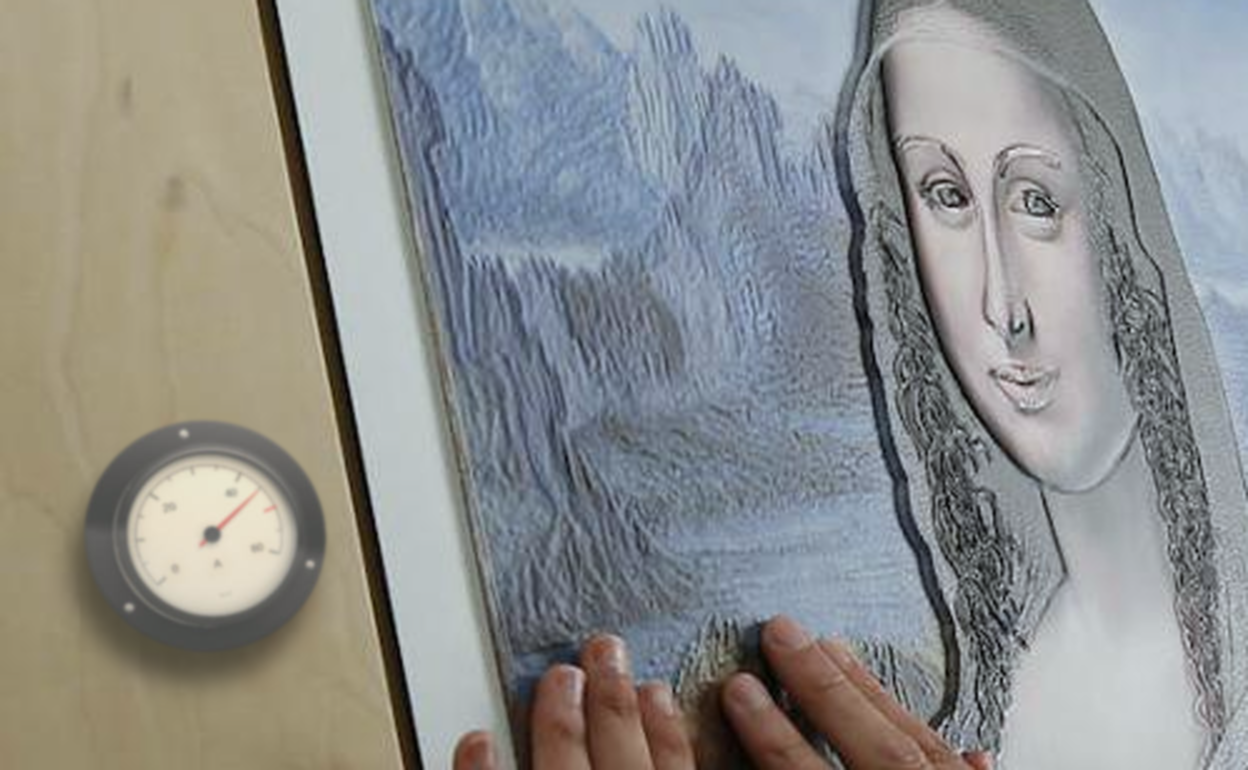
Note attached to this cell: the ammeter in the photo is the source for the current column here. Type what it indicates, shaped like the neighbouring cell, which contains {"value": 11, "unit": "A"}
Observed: {"value": 45, "unit": "A"}
